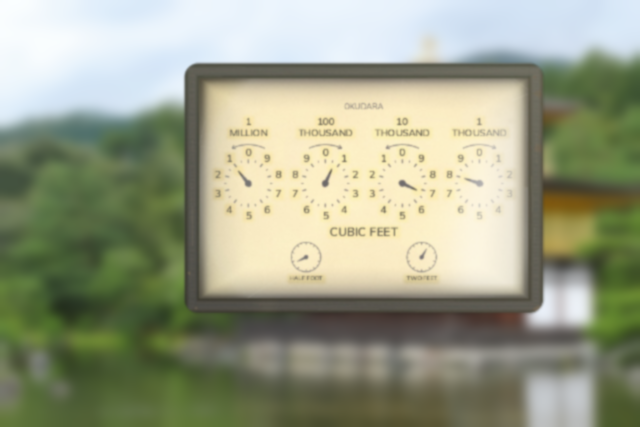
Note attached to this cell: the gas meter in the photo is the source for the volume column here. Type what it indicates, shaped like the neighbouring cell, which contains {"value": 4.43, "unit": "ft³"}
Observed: {"value": 106800, "unit": "ft³"}
